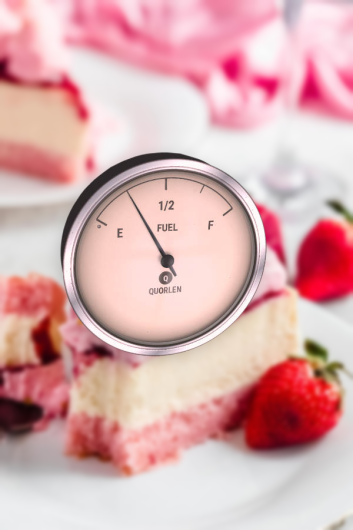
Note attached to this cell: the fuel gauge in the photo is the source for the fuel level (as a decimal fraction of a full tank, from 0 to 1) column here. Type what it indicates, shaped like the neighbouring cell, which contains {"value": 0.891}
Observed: {"value": 0.25}
